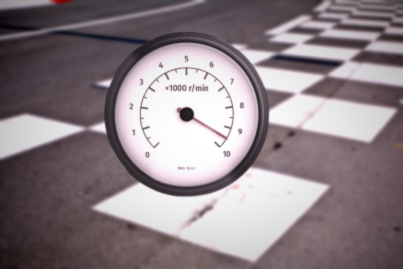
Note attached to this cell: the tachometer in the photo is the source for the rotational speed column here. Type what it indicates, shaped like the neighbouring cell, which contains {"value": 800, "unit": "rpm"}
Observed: {"value": 9500, "unit": "rpm"}
